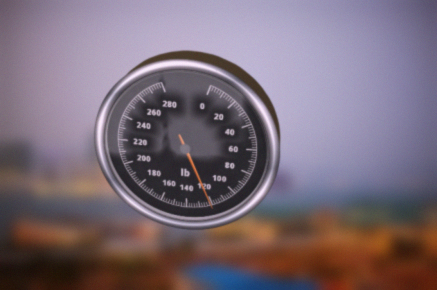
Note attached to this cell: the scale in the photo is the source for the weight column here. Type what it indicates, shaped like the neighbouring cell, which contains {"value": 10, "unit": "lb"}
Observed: {"value": 120, "unit": "lb"}
